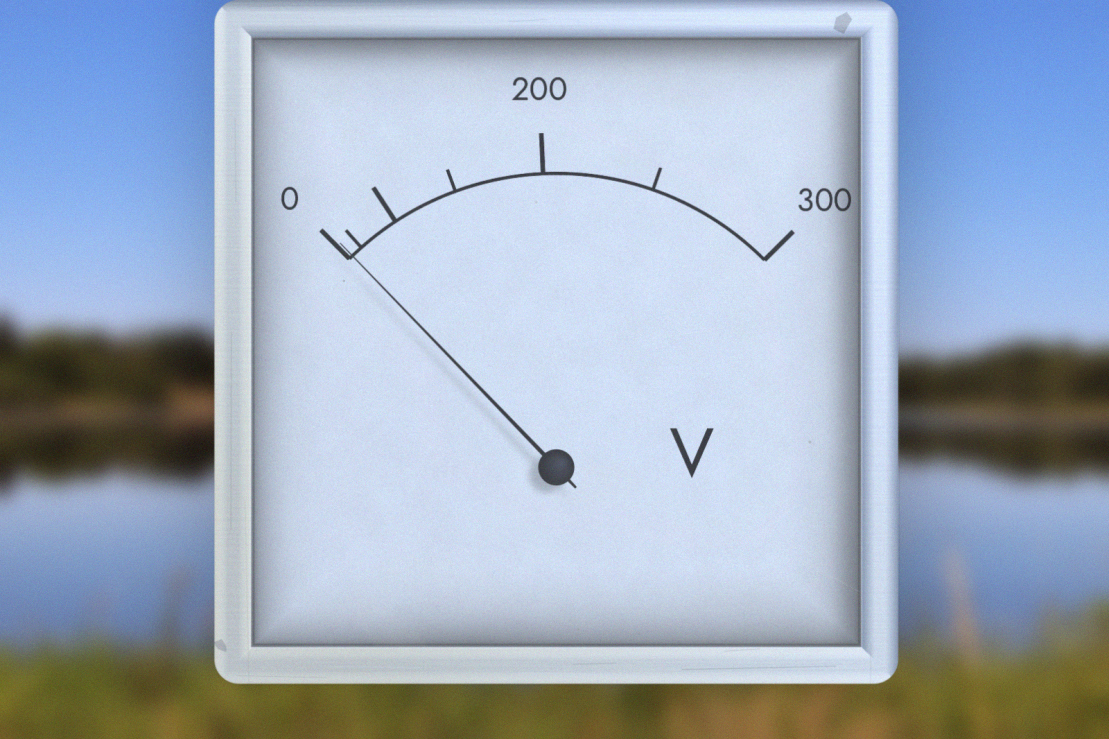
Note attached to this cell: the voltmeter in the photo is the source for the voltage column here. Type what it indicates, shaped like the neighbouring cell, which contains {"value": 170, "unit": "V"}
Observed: {"value": 25, "unit": "V"}
